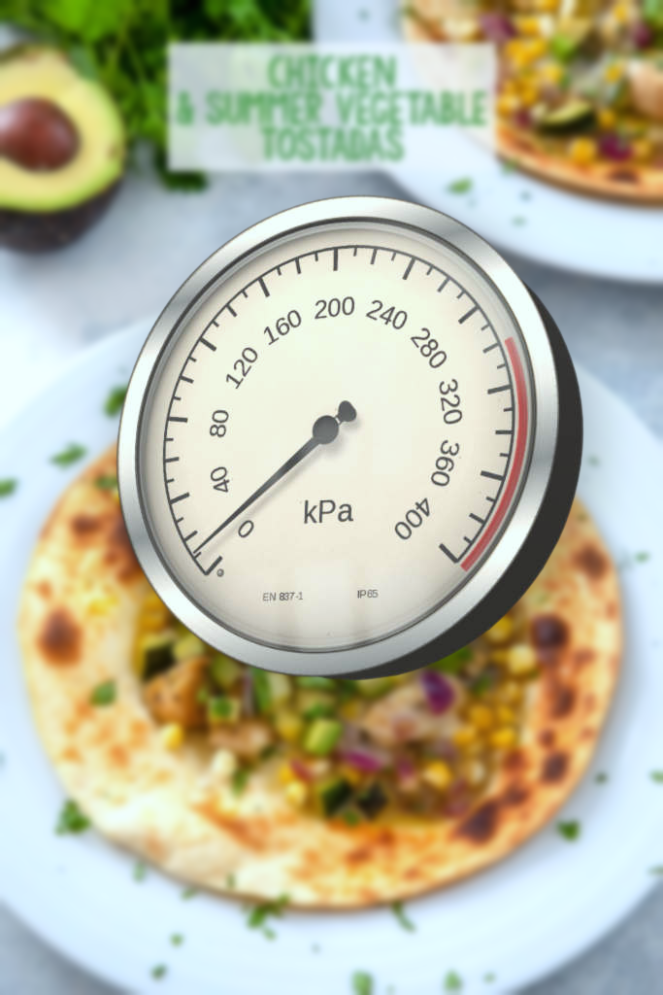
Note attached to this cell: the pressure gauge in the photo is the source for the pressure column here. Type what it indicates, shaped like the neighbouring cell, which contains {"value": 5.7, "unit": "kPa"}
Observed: {"value": 10, "unit": "kPa"}
